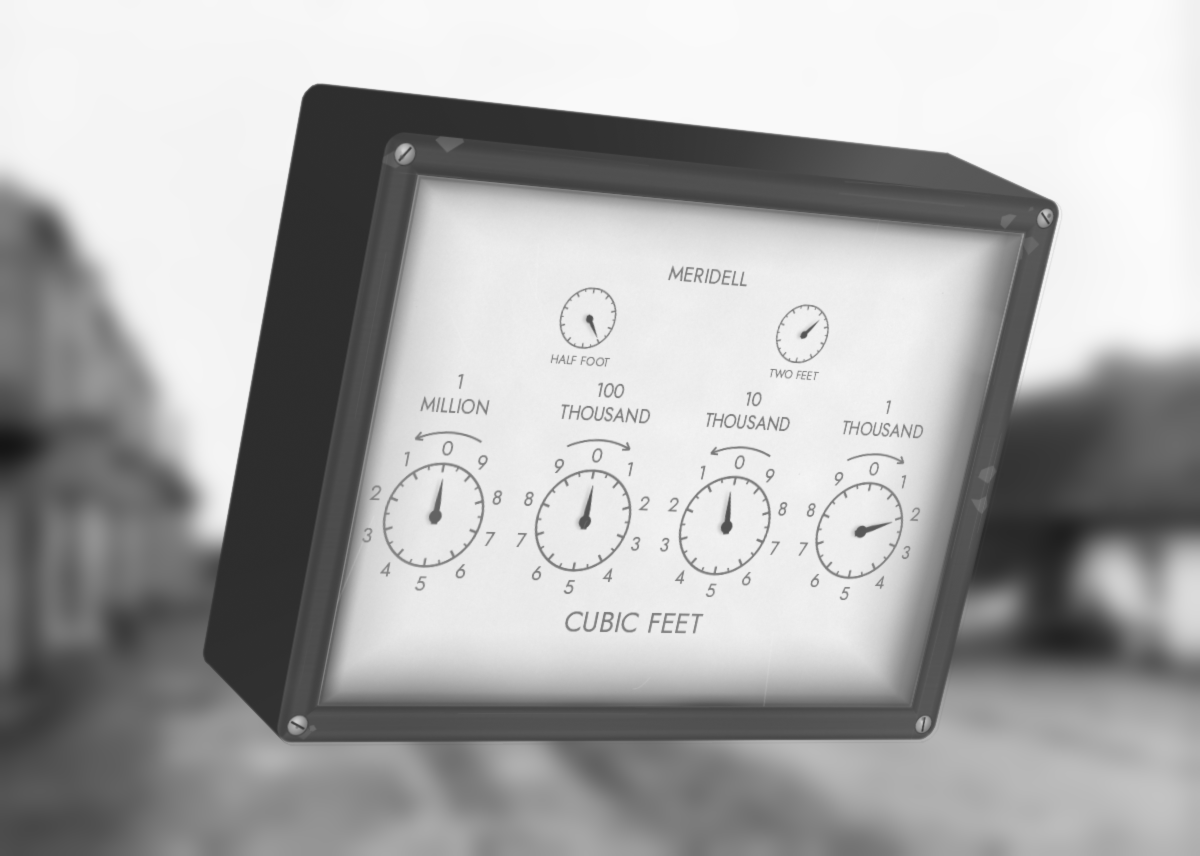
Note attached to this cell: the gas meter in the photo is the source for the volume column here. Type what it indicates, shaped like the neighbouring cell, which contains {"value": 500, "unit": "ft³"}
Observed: {"value": 200, "unit": "ft³"}
